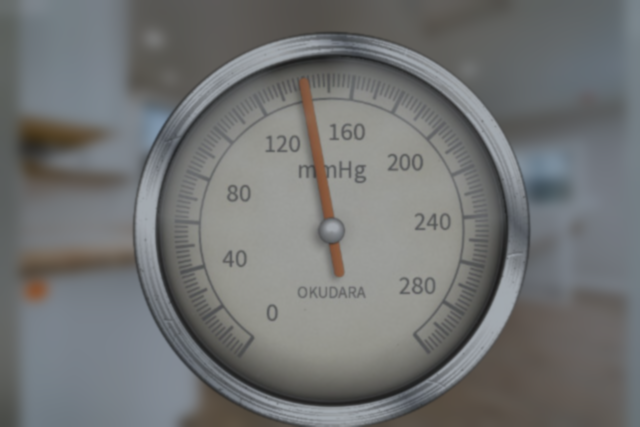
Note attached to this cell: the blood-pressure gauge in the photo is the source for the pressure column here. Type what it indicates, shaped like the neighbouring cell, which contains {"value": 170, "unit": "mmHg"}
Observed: {"value": 140, "unit": "mmHg"}
